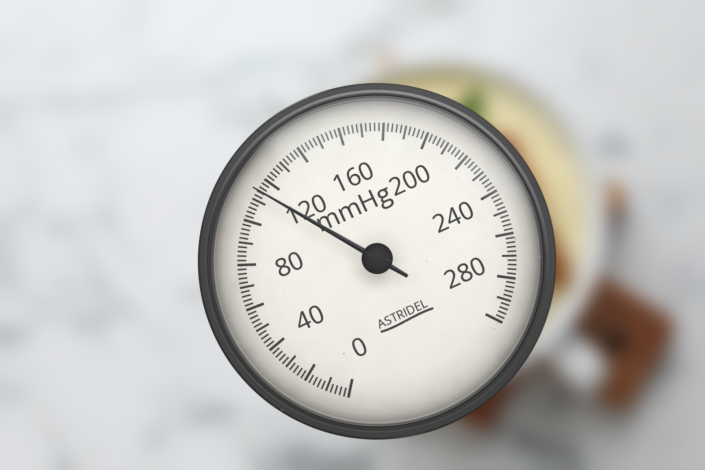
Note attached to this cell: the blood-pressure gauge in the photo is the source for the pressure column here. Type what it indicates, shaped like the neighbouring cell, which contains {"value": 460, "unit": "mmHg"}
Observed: {"value": 114, "unit": "mmHg"}
